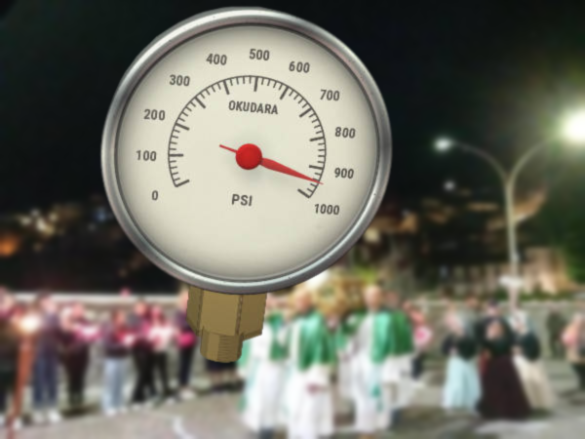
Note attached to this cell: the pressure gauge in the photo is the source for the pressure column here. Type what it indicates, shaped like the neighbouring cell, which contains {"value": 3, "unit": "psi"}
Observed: {"value": 940, "unit": "psi"}
